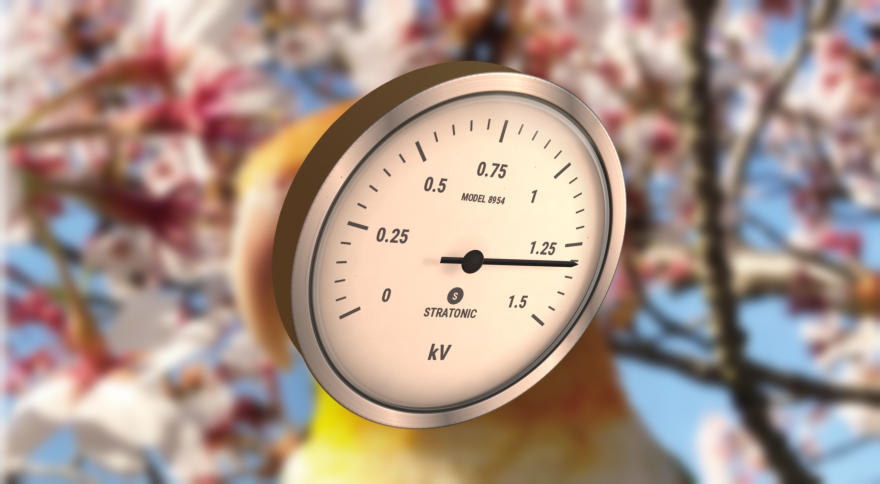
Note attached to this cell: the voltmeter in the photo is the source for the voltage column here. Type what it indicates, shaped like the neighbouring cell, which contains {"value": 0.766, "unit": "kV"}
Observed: {"value": 1.3, "unit": "kV"}
